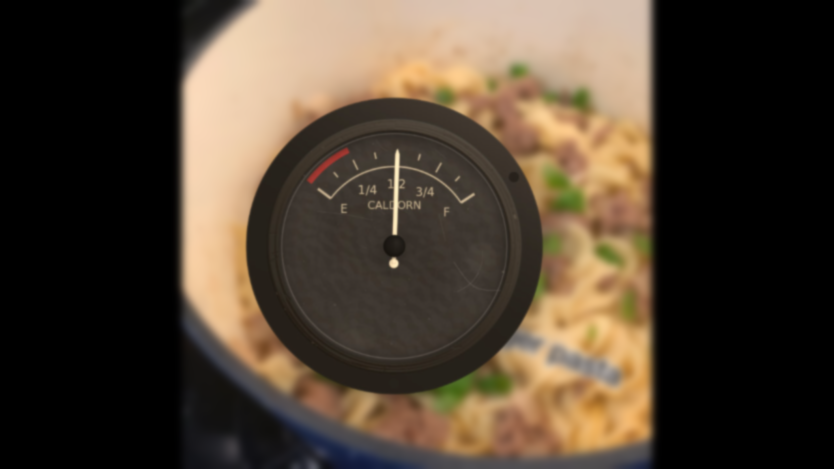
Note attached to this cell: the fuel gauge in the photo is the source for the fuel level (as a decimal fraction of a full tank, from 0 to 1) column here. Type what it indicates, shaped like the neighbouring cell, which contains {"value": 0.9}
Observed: {"value": 0.5}
